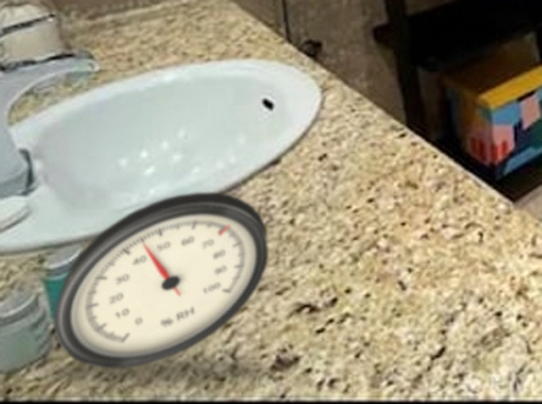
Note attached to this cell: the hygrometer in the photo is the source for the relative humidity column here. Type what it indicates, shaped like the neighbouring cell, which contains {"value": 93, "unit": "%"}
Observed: {"value": 45, "unit": "%"}
